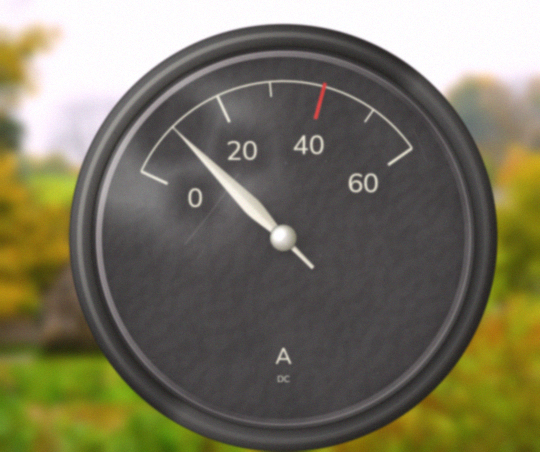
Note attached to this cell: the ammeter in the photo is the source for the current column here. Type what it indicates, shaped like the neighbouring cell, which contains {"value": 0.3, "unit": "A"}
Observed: {"value": 10, "unit": "A"}
